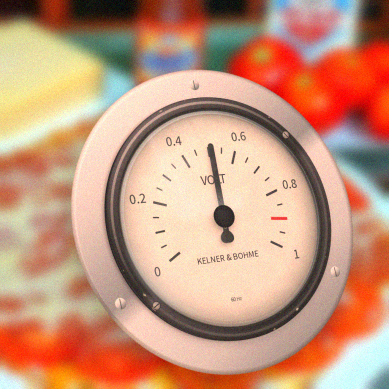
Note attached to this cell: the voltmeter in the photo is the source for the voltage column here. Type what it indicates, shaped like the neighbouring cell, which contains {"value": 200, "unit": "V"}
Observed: {"value": 0.5, "unit": "V"}
